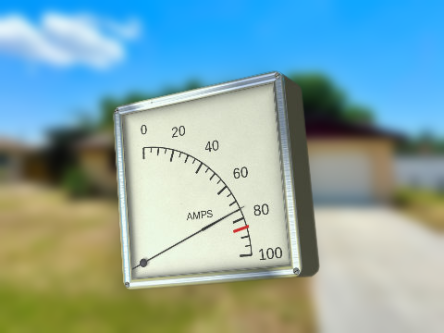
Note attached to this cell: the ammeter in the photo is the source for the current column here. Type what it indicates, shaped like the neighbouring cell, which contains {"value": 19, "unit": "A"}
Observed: {"value": 75, "unit": "A"}
